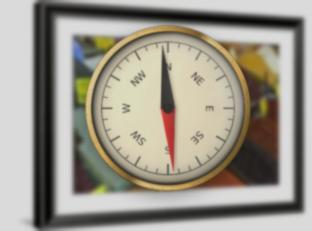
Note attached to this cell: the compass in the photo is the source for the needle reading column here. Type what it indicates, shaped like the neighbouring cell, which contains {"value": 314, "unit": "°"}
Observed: {"value": 175, "unit": "°"}
